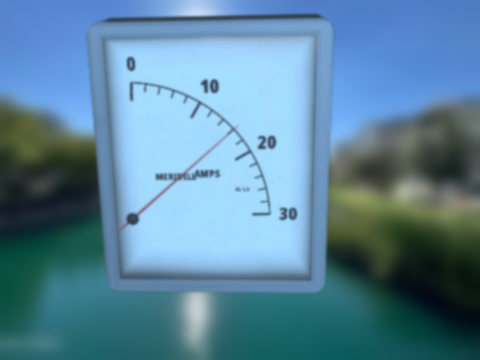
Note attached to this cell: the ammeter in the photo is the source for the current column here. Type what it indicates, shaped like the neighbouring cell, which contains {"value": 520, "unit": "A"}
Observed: {"value": 16, "unit": "A"}
